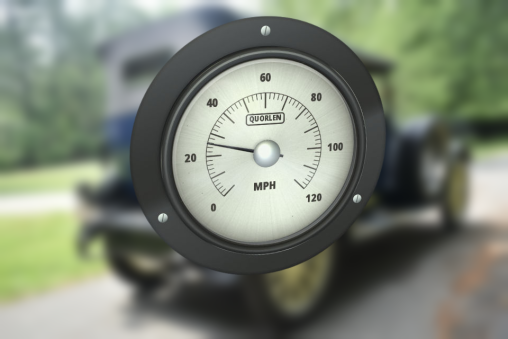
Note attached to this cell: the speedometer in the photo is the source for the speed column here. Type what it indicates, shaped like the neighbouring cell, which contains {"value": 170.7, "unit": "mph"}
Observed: {"value": 26, "unit": "mph"}
